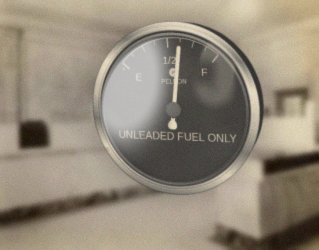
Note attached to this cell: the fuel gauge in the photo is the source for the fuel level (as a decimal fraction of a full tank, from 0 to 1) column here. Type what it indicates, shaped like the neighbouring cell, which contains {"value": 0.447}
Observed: {"value": 0.625}
